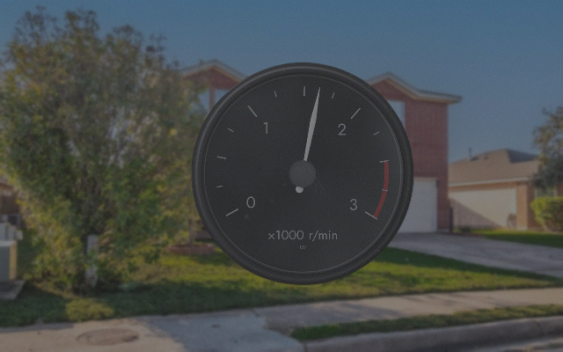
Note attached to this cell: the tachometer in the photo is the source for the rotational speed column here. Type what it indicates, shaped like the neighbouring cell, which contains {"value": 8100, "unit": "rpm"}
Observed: {"value": 1625, "unit": "rpm"}
